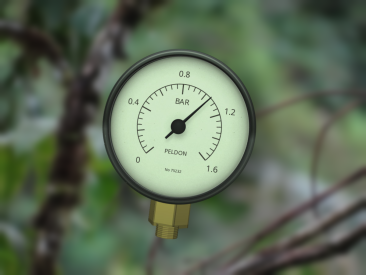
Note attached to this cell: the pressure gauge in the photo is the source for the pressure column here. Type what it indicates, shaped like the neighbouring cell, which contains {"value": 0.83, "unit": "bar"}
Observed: {"value": 1.05, "unit": "bar"}
